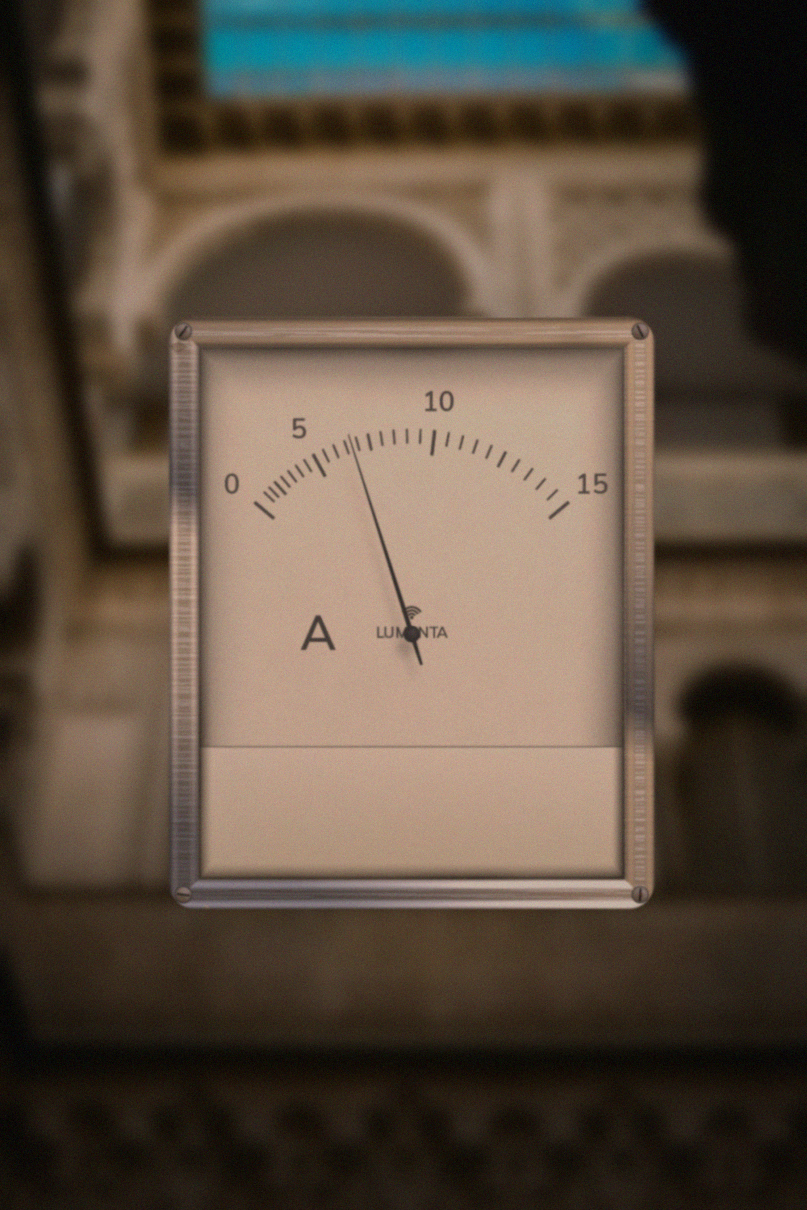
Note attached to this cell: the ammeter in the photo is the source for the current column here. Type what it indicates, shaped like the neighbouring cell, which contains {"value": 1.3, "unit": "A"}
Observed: {"value": 6.75, "unit": "A"}
